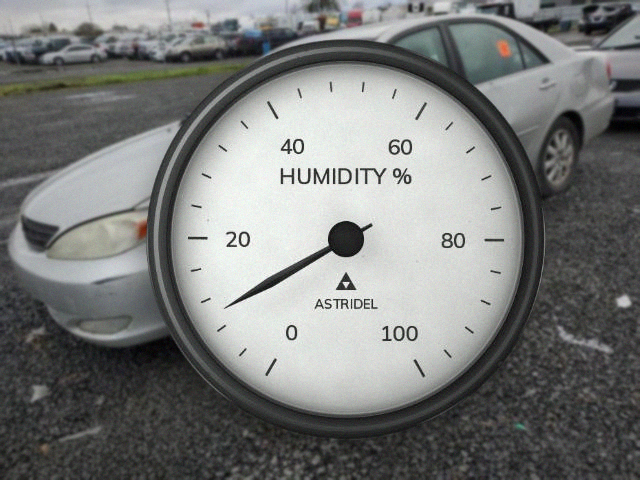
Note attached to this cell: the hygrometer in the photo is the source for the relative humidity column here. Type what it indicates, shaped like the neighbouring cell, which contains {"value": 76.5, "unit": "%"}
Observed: {"value": 10, "unit": "%"}
